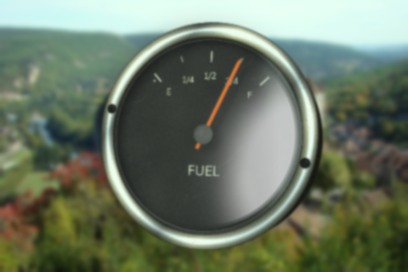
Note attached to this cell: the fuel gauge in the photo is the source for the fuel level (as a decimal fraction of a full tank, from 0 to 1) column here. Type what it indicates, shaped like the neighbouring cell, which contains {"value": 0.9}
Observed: {"value": 0.75}
